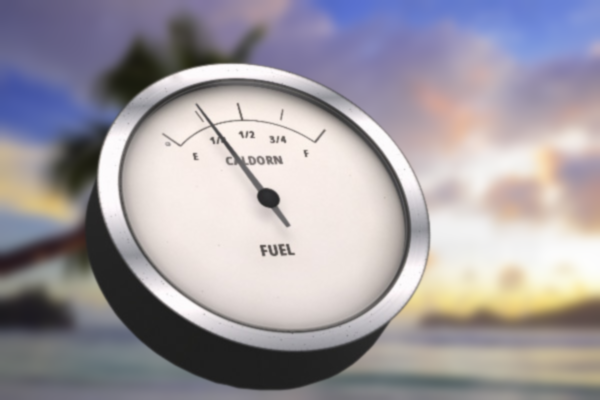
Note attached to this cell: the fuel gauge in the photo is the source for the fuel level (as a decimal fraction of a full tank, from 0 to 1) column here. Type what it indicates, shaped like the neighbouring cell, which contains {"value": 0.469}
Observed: {"value": 0.25}
